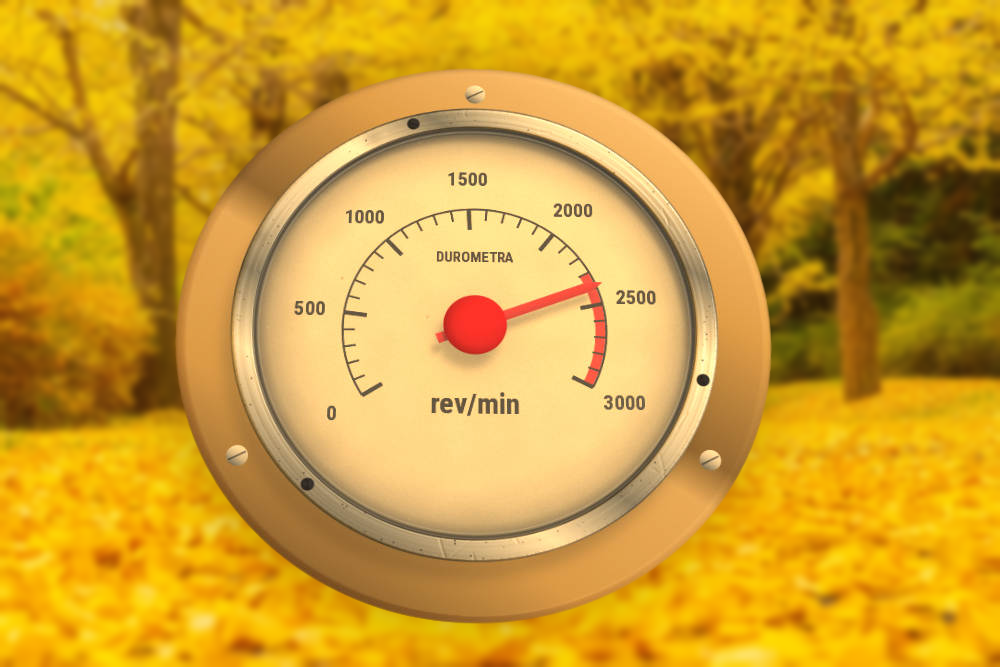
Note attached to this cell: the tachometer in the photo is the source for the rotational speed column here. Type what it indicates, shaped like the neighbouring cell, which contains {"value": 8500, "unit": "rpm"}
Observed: {"value": 2400, "unit": "rpm"}
